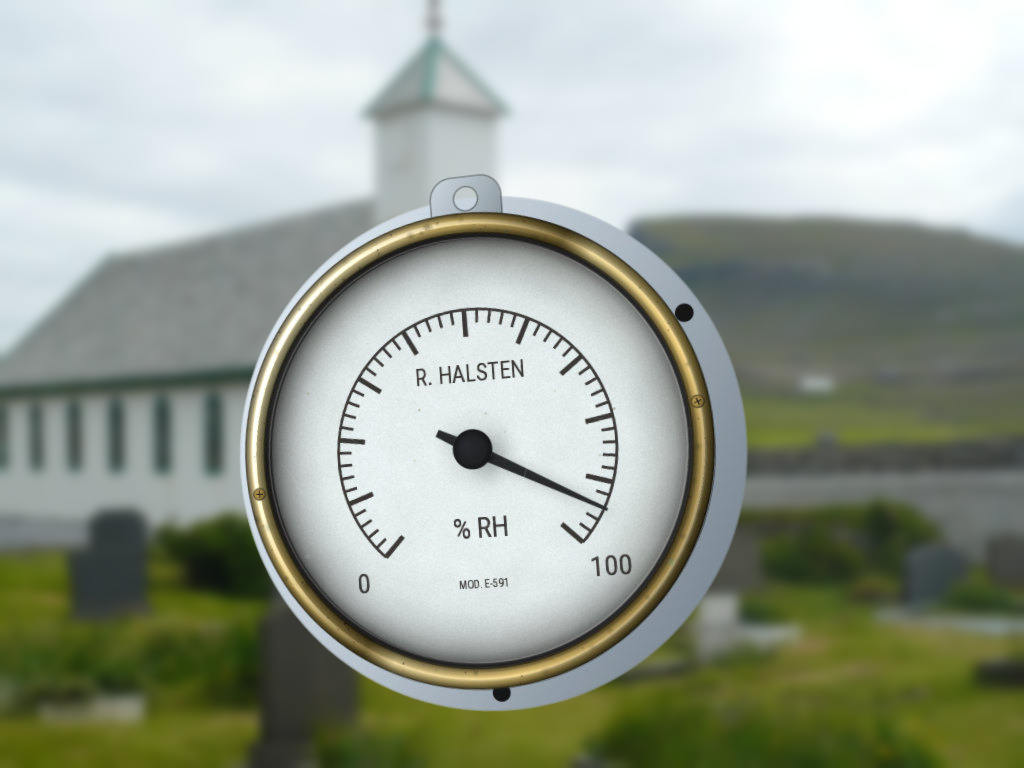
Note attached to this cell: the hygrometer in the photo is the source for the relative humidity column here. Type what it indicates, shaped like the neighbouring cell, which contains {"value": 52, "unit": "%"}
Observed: {"value": 94, "unit": "%"}
